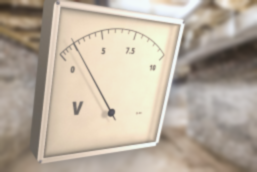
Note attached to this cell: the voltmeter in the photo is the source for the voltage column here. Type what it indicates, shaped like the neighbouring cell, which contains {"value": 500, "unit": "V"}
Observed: {"value": 2.5, "unit": "V"}
